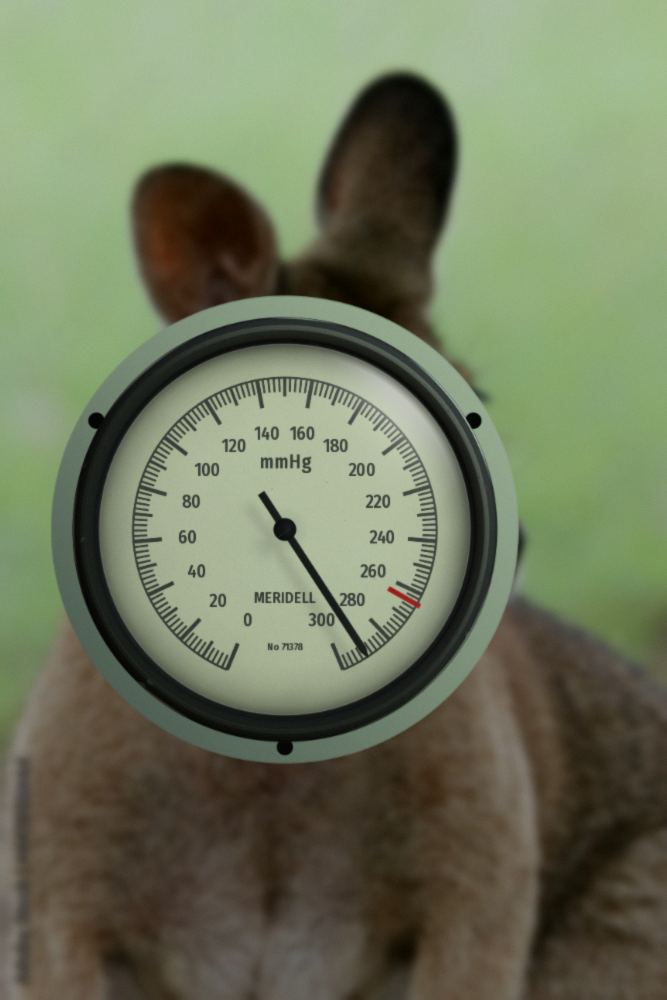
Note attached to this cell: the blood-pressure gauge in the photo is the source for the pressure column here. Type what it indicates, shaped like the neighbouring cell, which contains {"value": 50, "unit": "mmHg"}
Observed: {"value": 290, "unit": "mmHg"}
